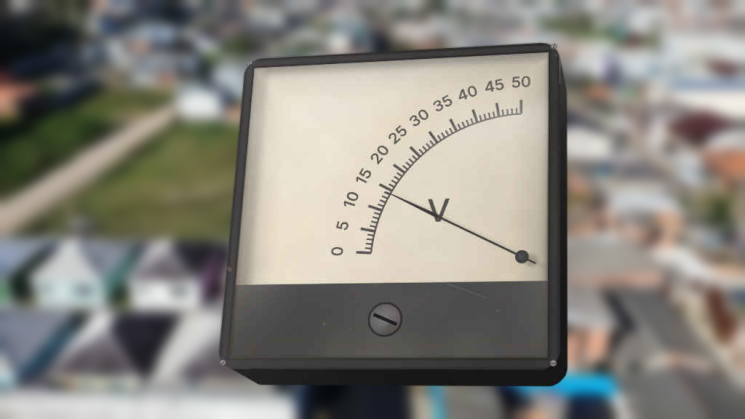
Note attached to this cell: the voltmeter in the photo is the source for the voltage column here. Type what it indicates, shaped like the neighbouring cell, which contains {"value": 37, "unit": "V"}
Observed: {"value": 14, "unit": "V"}
